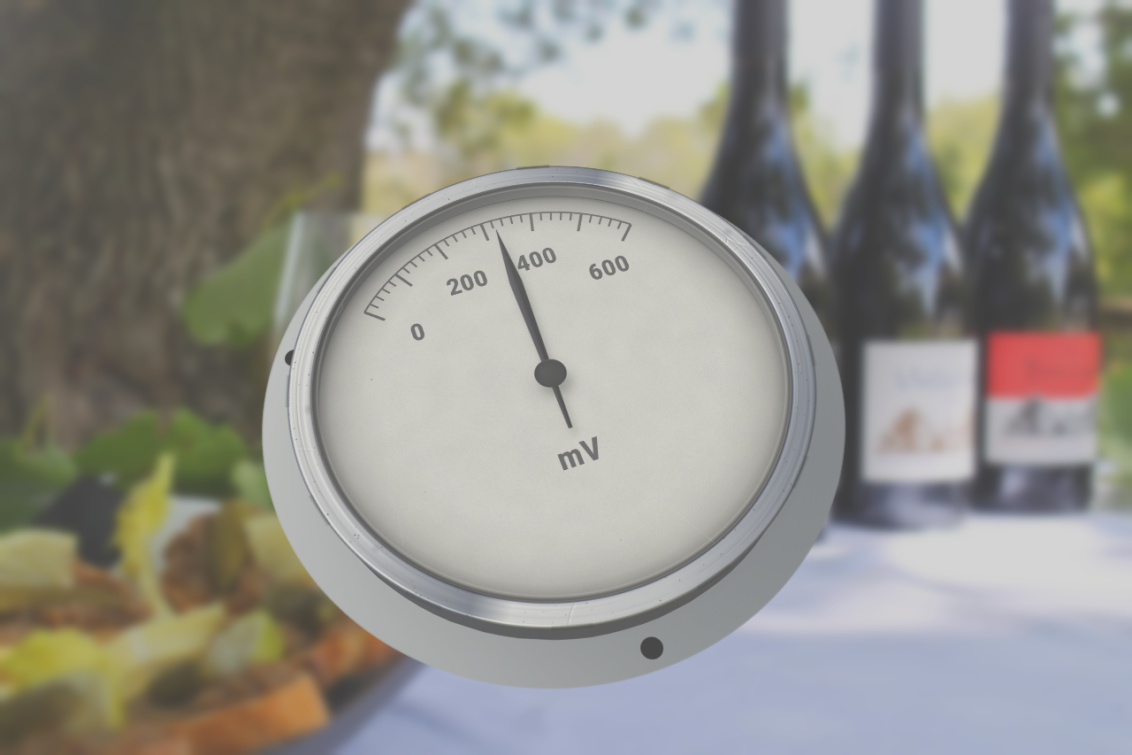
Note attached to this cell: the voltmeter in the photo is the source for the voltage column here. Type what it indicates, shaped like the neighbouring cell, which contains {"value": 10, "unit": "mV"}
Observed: {"value": 320, "unit": "mV"}
